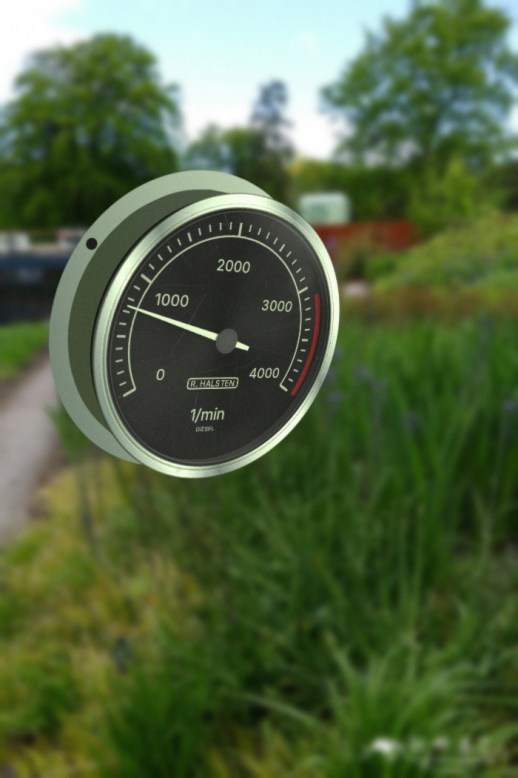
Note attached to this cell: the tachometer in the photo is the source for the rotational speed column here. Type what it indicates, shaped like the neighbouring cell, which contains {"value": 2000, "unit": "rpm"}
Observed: {"value": 750, "unit": "rpm"}
